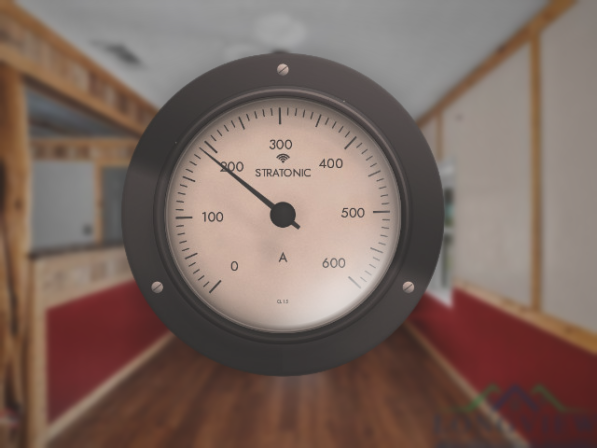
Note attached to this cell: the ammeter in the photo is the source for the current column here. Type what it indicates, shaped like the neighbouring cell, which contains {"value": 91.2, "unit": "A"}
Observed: {"value": 190, "unit": "A"}
